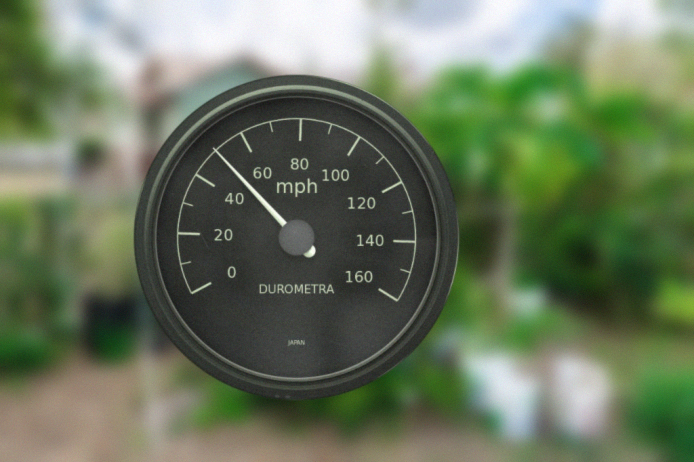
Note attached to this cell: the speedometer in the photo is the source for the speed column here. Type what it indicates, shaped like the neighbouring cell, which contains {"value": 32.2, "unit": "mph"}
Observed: {"value": 50, "unit": "mph"}
